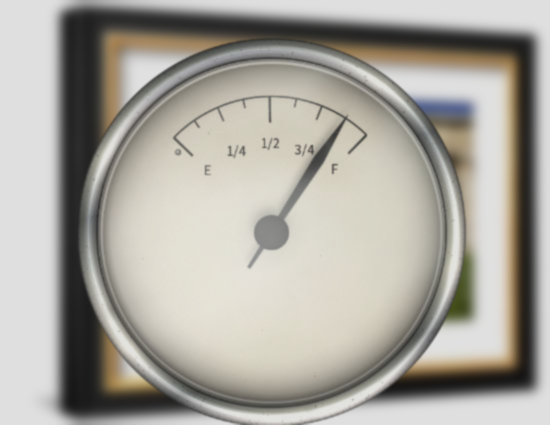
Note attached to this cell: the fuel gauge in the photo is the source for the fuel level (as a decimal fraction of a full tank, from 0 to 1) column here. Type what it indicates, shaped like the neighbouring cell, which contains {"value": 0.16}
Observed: {"value": 0.875}
